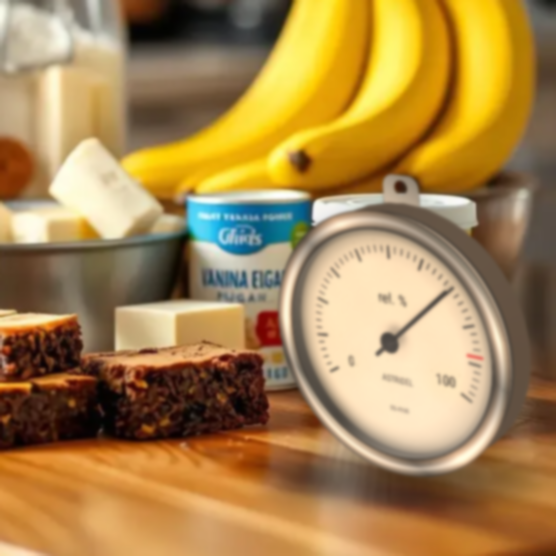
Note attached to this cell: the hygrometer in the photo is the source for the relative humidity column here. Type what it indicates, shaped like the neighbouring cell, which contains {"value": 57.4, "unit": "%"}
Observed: {"value": 70, "unit": "%"}
